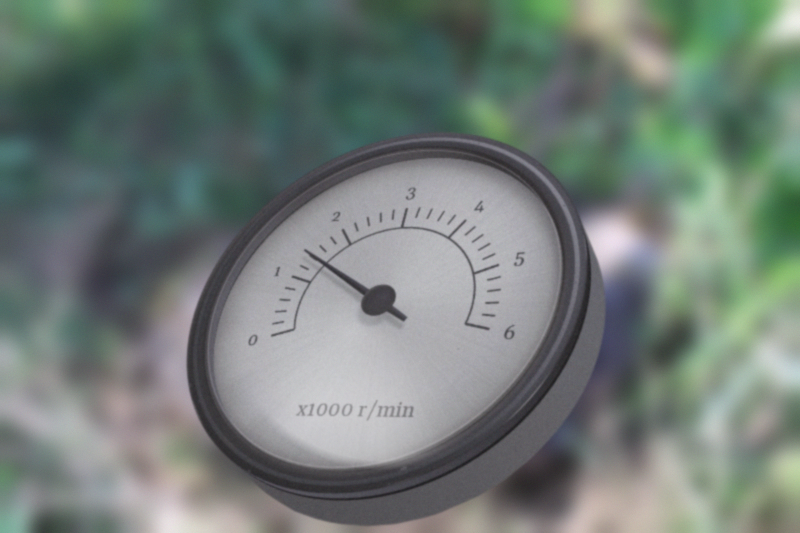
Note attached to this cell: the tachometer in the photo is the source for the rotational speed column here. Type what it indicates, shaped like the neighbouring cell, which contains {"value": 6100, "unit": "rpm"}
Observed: {"value": 1400, "unit": "rpm"}
